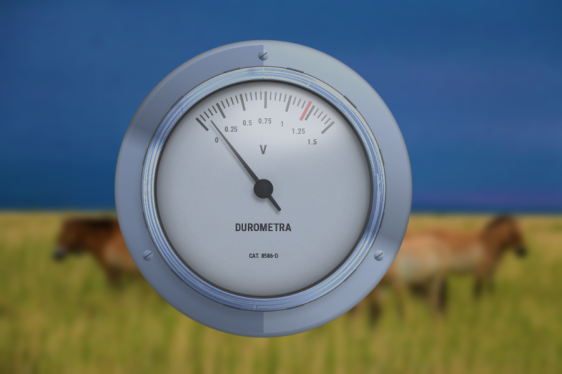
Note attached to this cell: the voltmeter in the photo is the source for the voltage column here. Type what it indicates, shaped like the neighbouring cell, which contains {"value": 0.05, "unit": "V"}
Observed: {"value": 0.1, "unit": "V"}
